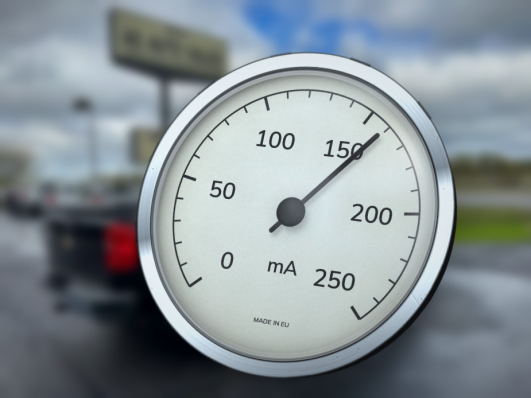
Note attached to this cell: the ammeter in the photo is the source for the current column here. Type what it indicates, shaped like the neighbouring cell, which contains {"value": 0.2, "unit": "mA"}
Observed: {"value": 160, "unit": "mA"}
